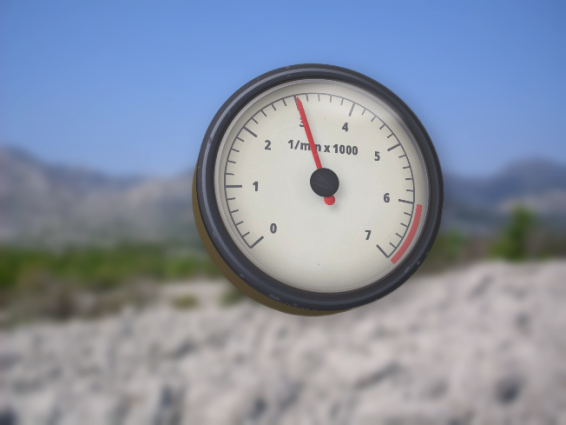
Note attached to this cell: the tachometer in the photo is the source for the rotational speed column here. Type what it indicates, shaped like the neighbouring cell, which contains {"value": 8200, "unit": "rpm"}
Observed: {"value": 3000, "unit": "rpm"}
